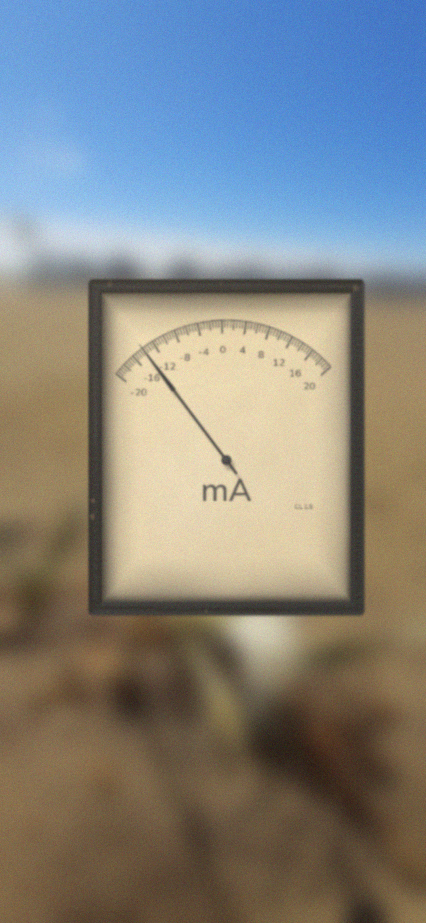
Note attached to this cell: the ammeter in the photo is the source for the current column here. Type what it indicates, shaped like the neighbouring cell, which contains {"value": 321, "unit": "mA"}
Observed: {"value": -14, "unit": "mA"}
